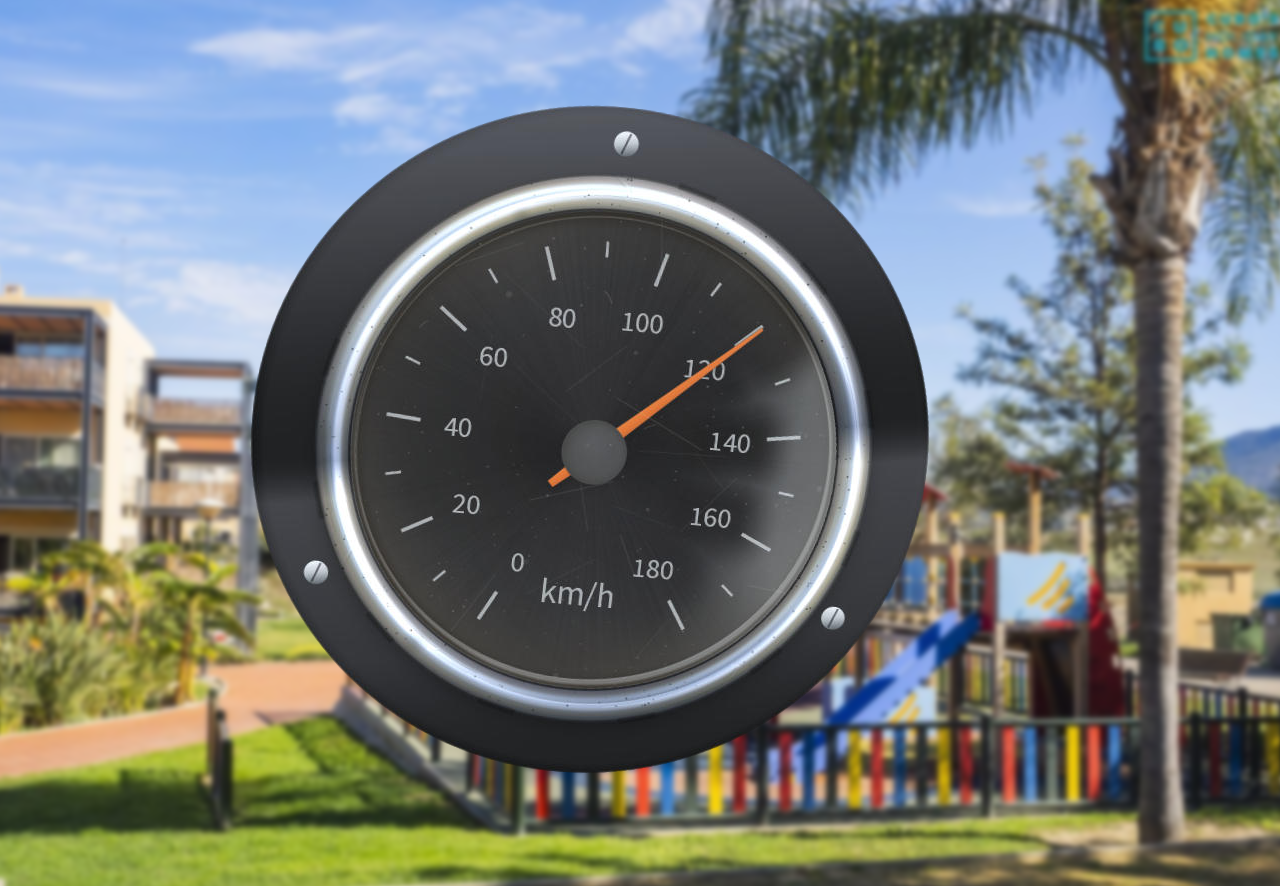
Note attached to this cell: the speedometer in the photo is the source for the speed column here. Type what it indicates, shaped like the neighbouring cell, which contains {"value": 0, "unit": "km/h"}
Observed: {"value": 120, "unit": "km/h"}
